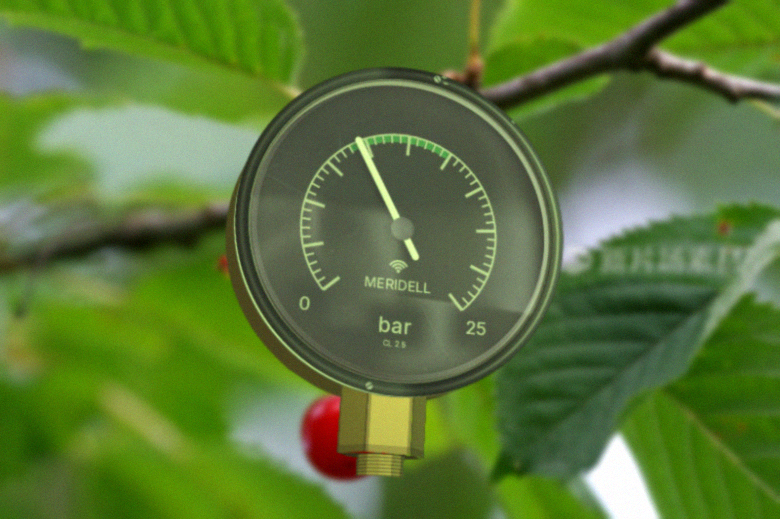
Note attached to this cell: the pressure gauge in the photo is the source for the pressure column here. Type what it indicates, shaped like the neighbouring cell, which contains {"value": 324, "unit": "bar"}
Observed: {"value": 9.5, "unit": "bar"}
